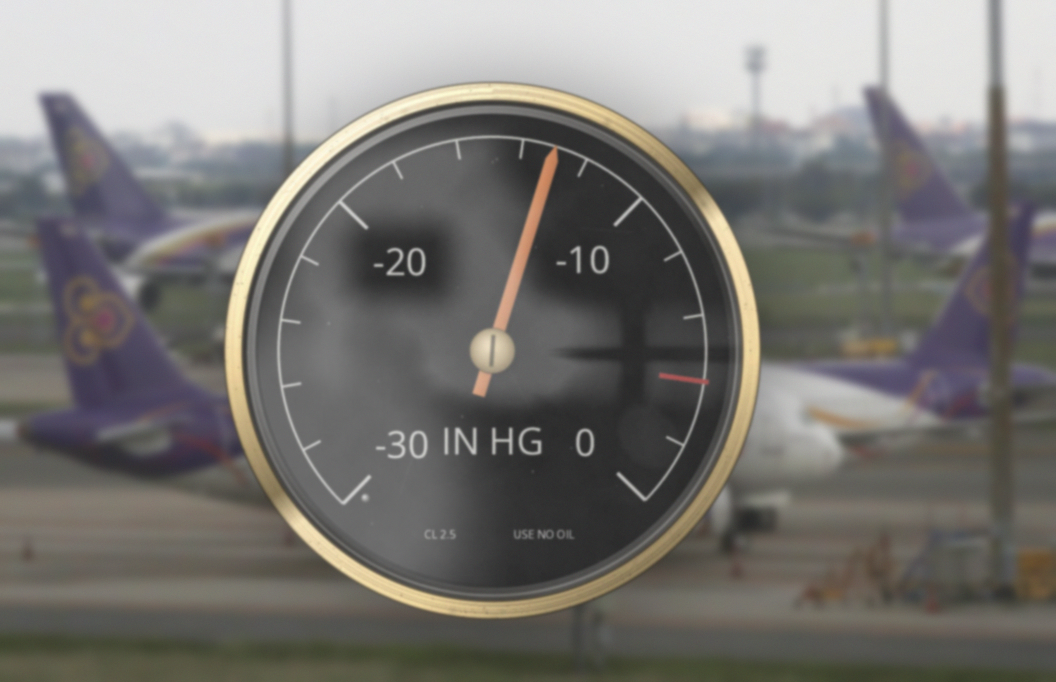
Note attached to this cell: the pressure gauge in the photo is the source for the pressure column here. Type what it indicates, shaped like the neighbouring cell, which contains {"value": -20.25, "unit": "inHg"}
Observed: {"value": -13, "unit": "inHg"}
